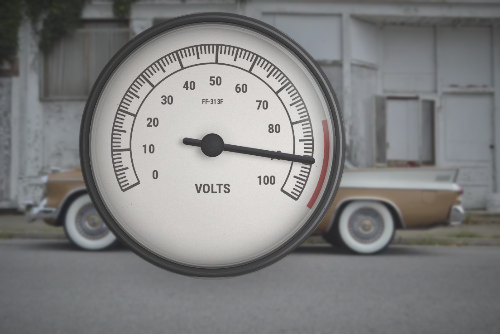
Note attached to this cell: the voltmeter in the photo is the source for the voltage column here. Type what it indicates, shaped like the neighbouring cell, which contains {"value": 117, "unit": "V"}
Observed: {"value": 90, "unit": "V"}
